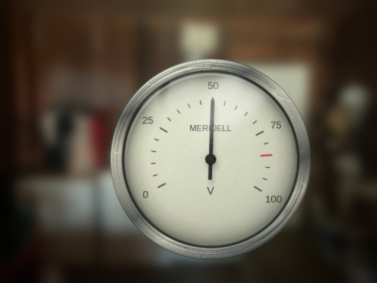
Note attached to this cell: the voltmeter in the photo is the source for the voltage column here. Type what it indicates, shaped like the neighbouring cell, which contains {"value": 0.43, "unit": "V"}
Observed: {"value": 50, "unit": "V"}
